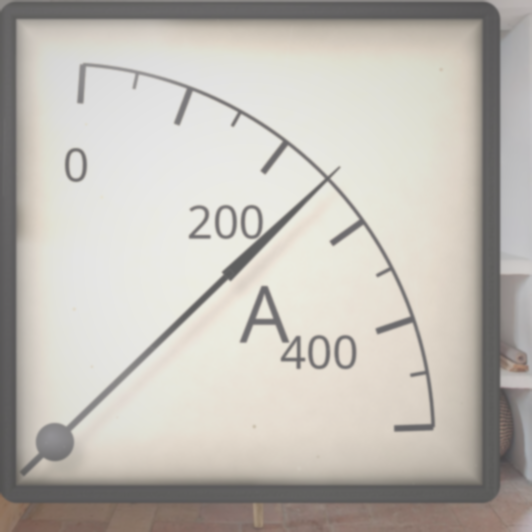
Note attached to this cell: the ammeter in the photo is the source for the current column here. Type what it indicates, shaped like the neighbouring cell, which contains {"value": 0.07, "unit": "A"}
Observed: {"value": 250, "unit": "A"}
